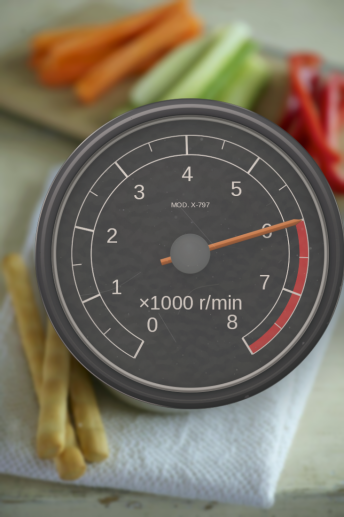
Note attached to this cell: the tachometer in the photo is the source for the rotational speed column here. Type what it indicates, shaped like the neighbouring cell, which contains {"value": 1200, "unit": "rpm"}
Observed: {"value": 6000, "unit": "rpm"}
